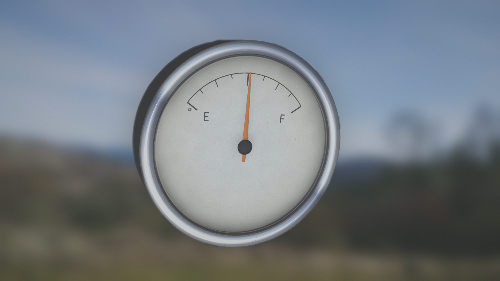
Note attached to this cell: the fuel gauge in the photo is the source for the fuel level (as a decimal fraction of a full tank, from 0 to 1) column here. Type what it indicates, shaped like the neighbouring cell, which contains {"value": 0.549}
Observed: {"value": 0.5}
